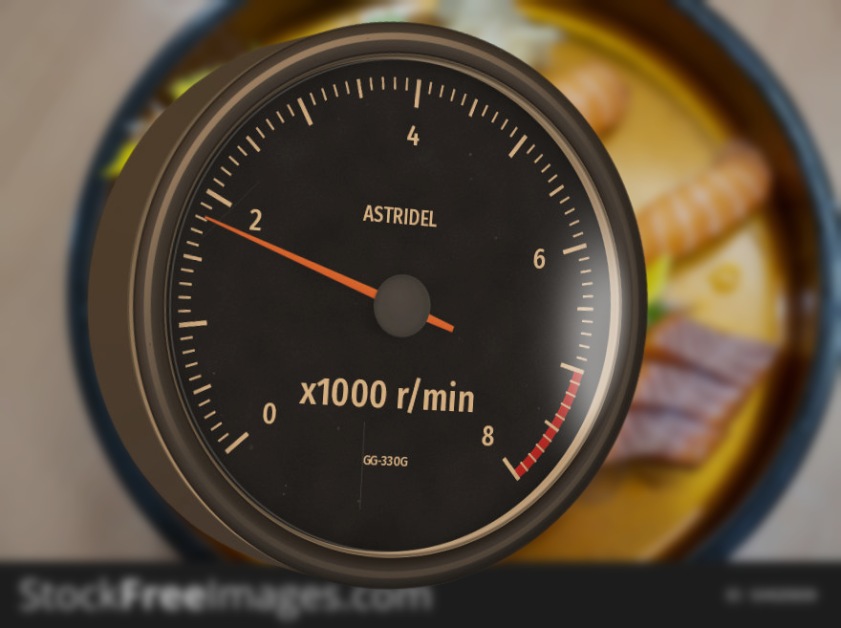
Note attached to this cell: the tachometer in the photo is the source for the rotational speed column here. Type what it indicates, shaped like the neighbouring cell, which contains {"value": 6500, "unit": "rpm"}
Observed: {"value": 1800, "unit": "rpm"}
